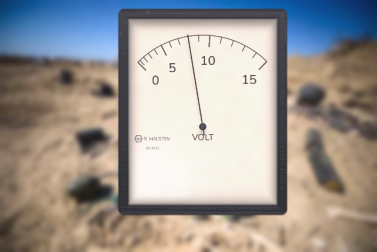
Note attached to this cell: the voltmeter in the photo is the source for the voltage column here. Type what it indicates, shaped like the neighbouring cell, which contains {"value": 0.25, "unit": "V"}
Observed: {"value": 8, "unit": "V"}
